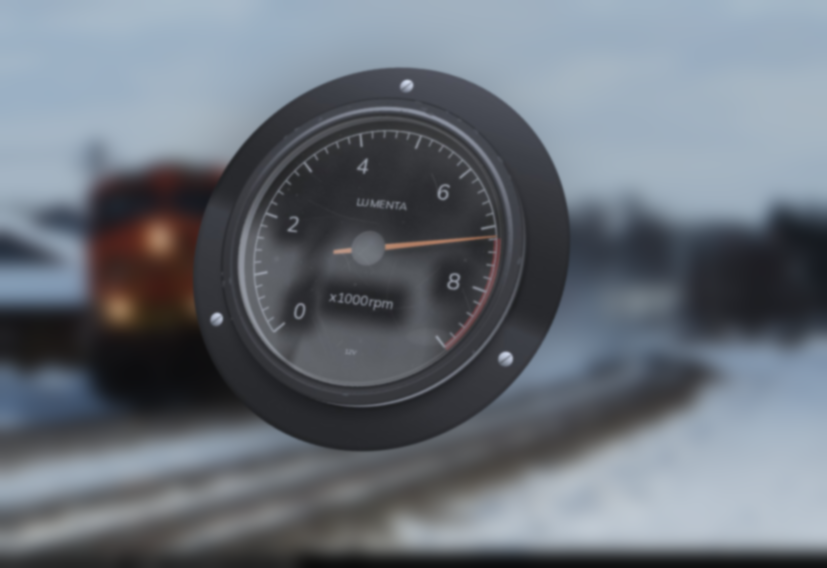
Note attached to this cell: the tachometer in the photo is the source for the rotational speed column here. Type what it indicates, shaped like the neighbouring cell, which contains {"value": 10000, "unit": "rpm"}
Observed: {"value": 7200, "unit": "rpm"}
